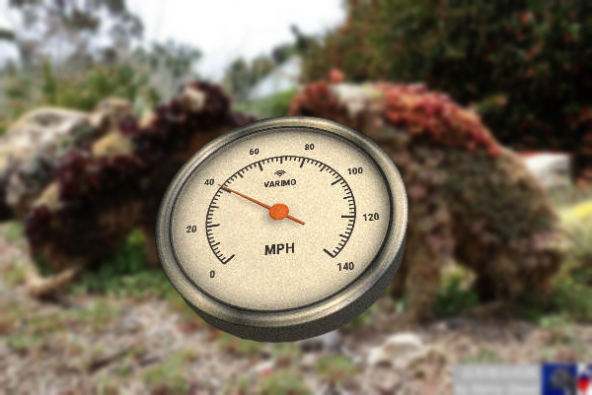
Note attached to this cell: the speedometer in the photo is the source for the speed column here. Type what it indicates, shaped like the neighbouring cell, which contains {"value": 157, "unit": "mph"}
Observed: {"value": 40, "unit": "mph"}
